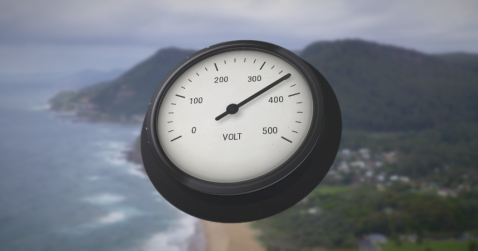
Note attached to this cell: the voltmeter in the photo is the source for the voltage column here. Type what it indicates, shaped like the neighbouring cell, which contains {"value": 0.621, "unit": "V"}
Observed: {"value": 360, "unit": "V"}
